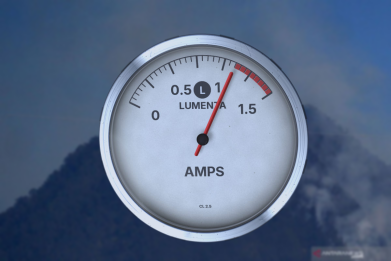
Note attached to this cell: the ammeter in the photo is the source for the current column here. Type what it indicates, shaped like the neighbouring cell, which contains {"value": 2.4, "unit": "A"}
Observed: {"value": 1.1, "unit": "A"}
